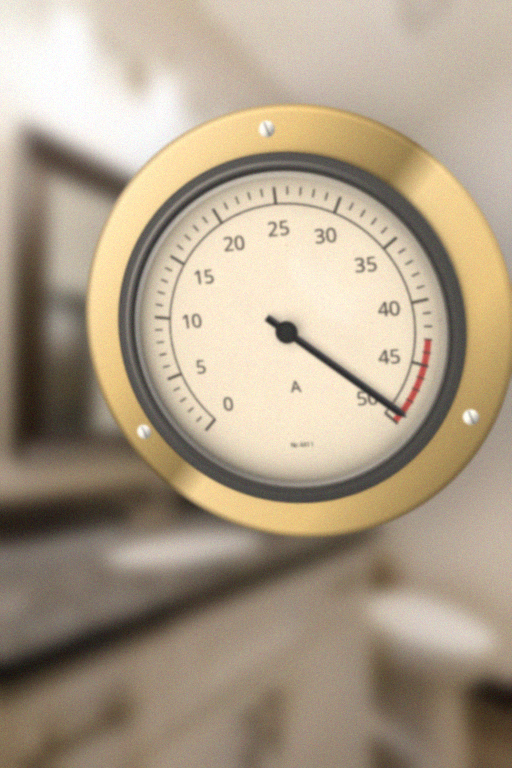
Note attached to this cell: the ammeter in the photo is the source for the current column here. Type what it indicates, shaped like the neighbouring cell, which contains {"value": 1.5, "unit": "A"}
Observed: {"value": 49, "unit": "A"}
